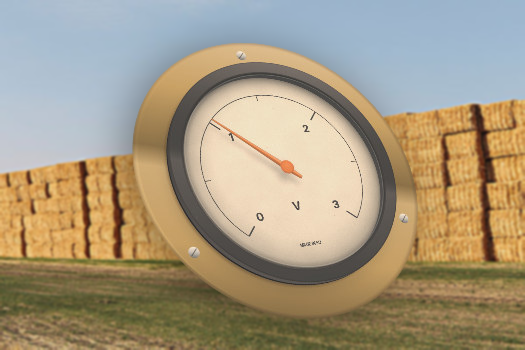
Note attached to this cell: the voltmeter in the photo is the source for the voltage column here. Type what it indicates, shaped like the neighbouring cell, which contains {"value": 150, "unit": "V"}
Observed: {"value": 1, "unit": "V"}
